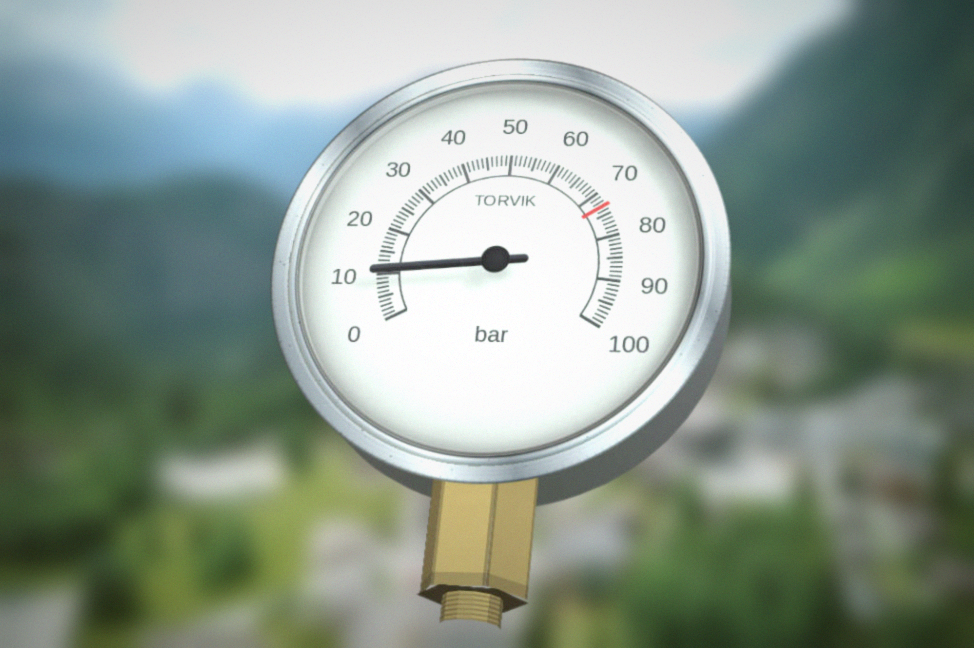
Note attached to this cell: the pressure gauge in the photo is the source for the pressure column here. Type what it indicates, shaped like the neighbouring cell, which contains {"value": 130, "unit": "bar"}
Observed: {"value": 10, "unit": "bar"}
